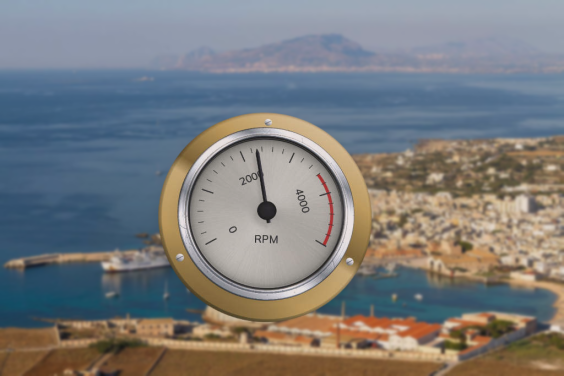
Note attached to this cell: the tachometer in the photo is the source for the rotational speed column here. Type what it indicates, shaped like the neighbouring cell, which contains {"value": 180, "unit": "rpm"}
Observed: {"value": 2300, "unit": "rpm"}
